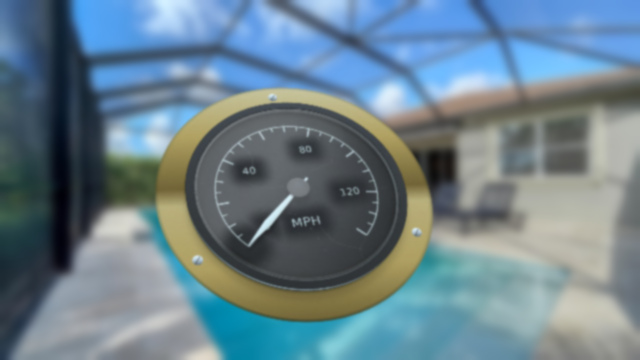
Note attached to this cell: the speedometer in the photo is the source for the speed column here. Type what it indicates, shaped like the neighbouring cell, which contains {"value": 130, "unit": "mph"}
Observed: {"value": 0, "unit": "mph"}
